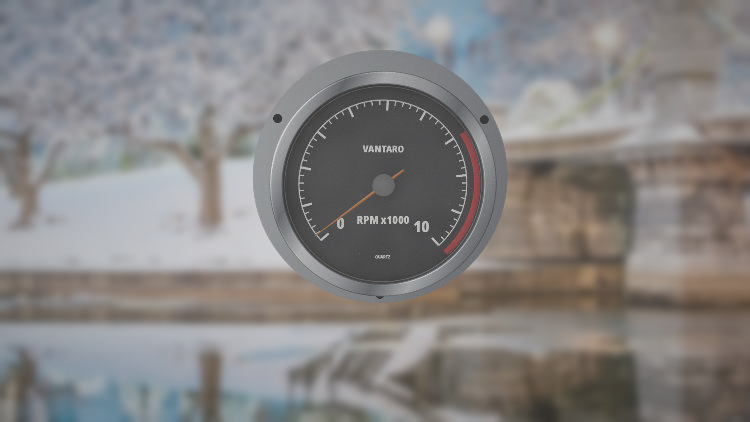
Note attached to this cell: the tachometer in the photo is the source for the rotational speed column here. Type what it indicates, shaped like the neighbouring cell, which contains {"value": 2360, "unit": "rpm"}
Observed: {"value": 200, "unit": "rpm"}
